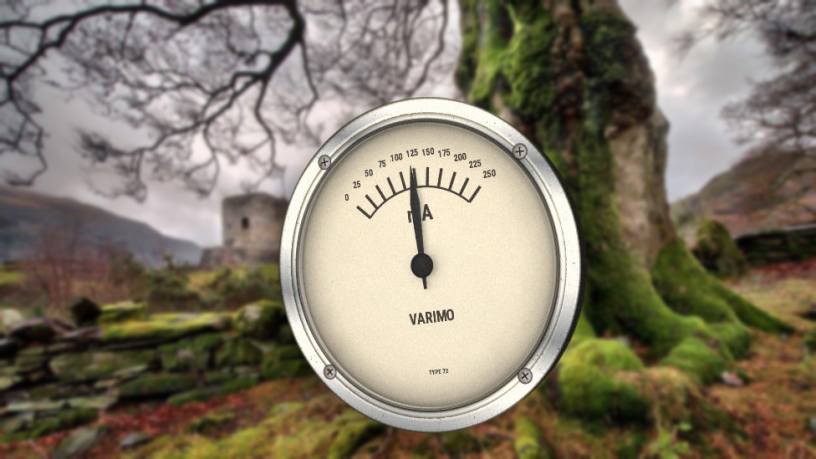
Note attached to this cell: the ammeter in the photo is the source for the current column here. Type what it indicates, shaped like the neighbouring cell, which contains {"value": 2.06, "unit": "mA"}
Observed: {"value": 125, "unit": "mA"}
